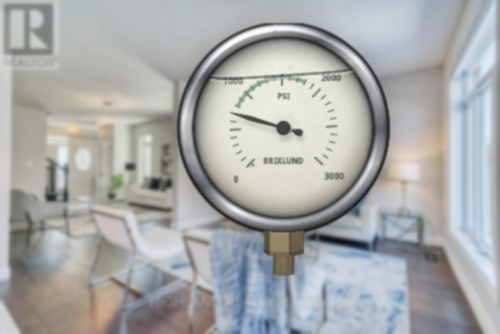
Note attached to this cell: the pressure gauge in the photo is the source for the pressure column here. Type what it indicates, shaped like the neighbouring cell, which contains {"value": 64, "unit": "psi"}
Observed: {"value": 700, "unit": "psi"}
